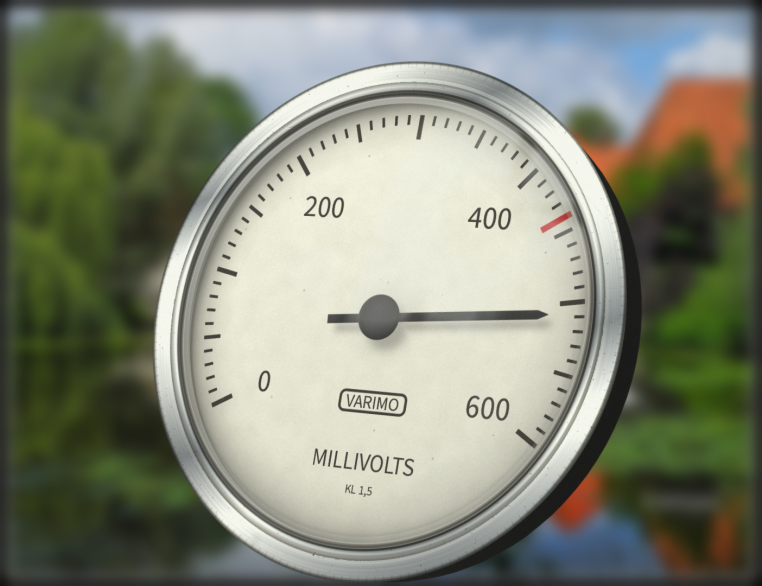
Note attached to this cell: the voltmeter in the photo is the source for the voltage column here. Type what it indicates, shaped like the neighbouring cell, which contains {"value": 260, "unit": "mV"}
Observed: {"value": 510, "unit": "mV"}
